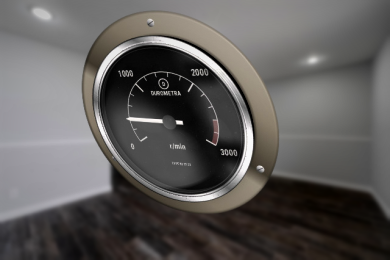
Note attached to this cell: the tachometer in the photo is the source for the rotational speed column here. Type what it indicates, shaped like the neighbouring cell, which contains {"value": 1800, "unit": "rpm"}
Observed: {"value": 400, "unit": "rpm"}
